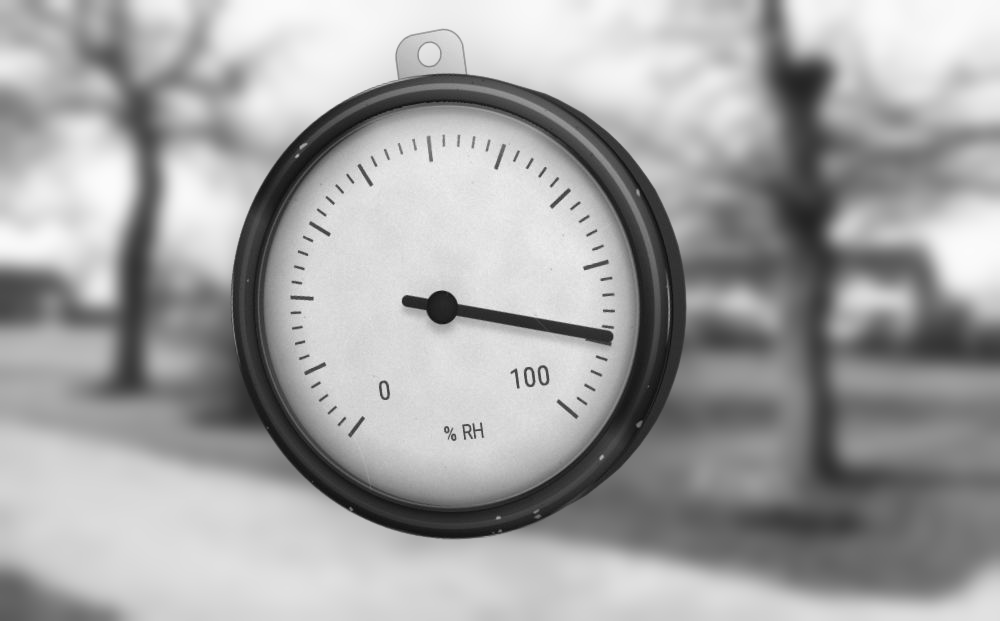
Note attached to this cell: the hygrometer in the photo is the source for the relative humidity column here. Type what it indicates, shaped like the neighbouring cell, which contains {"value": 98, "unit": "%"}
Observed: {"value": 89, "unit": "%"}
